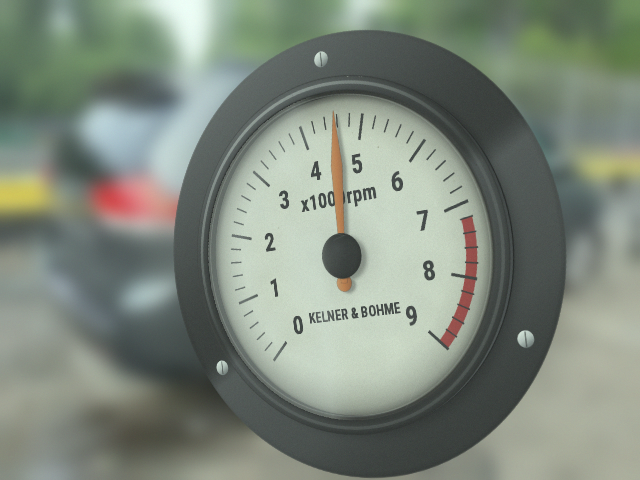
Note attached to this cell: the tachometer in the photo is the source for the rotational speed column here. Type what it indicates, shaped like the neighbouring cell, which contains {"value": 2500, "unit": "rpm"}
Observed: {"value": 4600, "unit": "rpm"}
